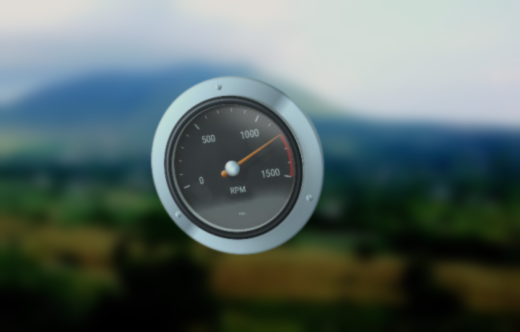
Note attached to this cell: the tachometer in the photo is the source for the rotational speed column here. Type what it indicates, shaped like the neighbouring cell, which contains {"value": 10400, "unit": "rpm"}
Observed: {"value": 1200, "unit": "rpm"}
